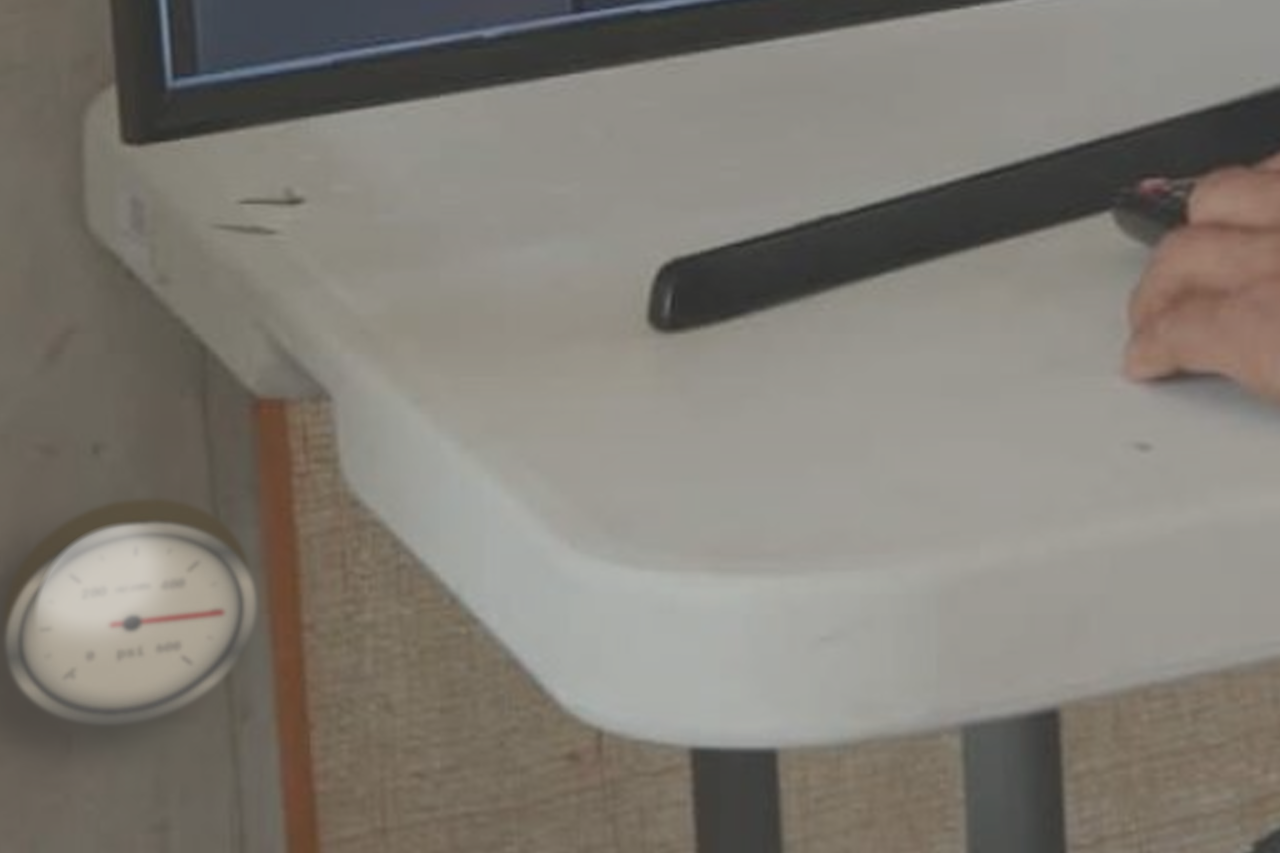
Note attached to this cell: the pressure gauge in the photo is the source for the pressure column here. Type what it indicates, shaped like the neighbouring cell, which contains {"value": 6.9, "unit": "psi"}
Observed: {"value": 500, "unit": "psi"}
